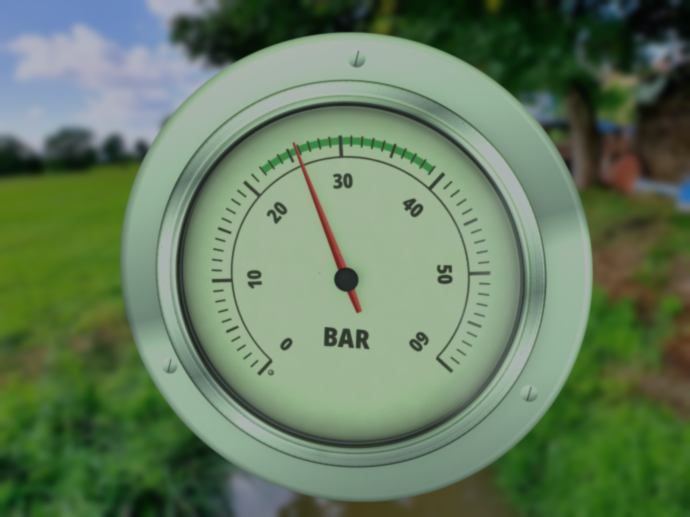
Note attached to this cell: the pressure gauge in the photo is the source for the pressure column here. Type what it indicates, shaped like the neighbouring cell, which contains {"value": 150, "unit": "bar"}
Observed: {"value": 26, "unit": "bar"}
